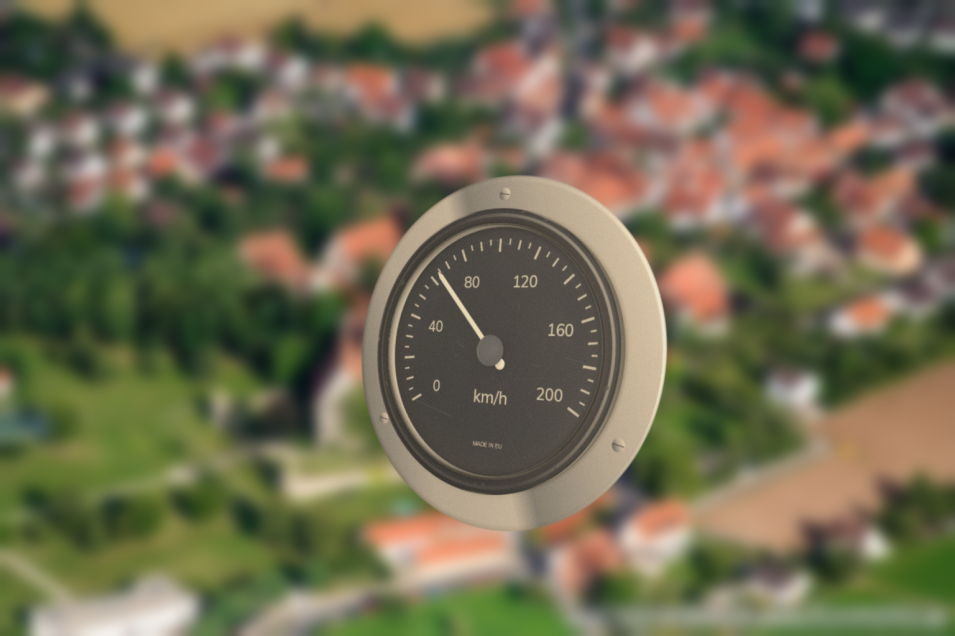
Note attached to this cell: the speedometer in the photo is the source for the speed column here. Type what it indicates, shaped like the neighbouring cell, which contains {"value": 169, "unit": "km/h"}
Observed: {"value": 65, "unit": "km/h"}
